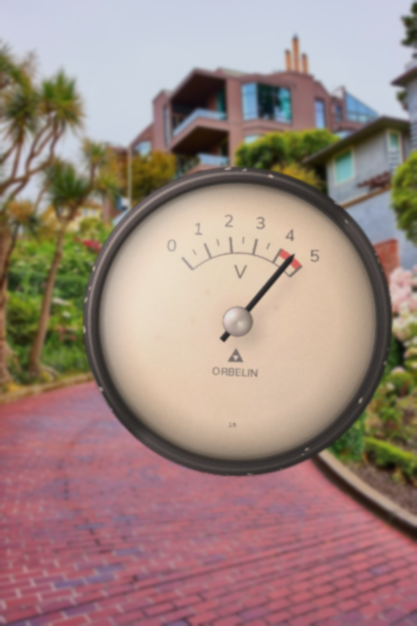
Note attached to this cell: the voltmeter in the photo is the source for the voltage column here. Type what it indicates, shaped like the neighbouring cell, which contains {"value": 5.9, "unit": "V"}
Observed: {"value": 4.5, "unit": "V"}
